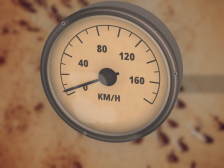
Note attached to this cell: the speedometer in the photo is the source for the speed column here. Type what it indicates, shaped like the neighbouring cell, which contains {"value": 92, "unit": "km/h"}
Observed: {"value": 5, "unit": "km/h"}
